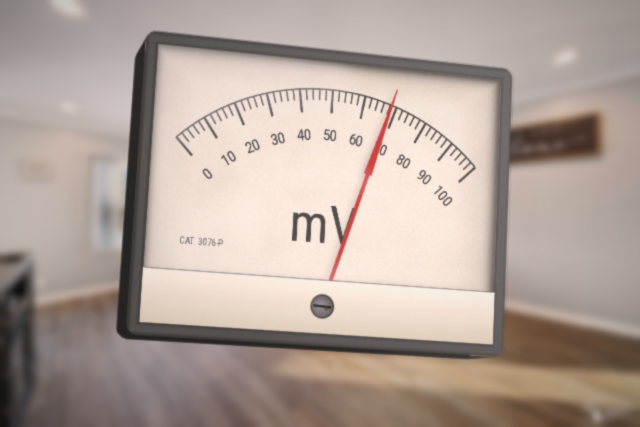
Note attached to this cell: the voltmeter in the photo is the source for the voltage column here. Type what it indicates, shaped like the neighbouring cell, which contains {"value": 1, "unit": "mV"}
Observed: {"value": 68, "unit": "mV"}
